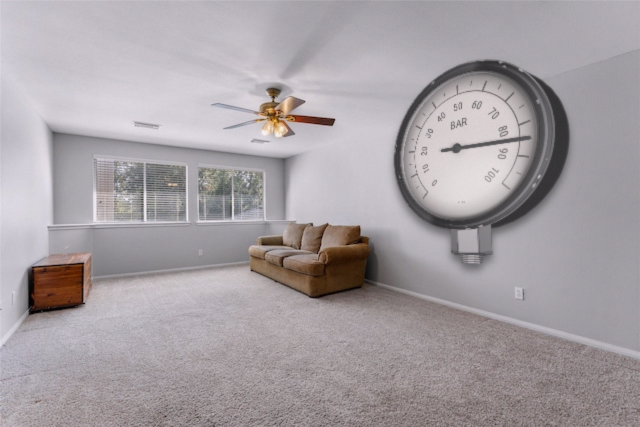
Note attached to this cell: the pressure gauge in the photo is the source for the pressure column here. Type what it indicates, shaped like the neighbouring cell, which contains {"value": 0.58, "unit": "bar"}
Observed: {"value": 85, "unit": "bar"}
